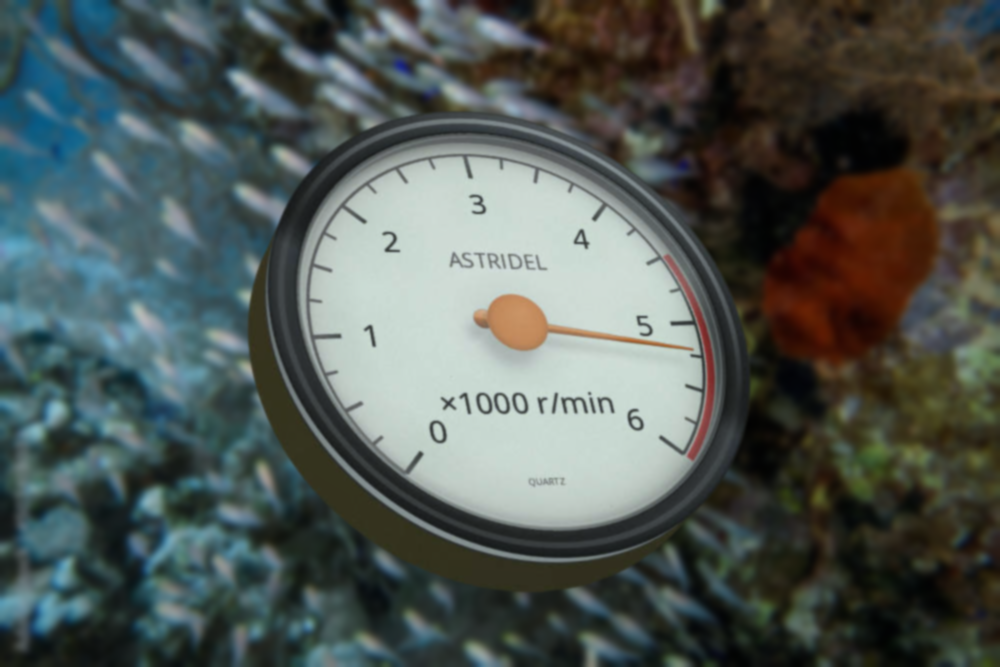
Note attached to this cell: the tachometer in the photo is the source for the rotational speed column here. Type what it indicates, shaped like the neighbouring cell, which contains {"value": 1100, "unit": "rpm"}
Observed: {"value": 5250, "unit": "rpm"}
